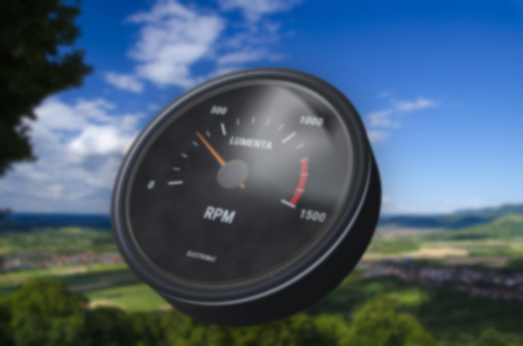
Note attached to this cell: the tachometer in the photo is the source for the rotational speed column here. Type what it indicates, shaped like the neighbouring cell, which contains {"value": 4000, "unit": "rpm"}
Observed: {"value": 350, "unit": "rpm"}
